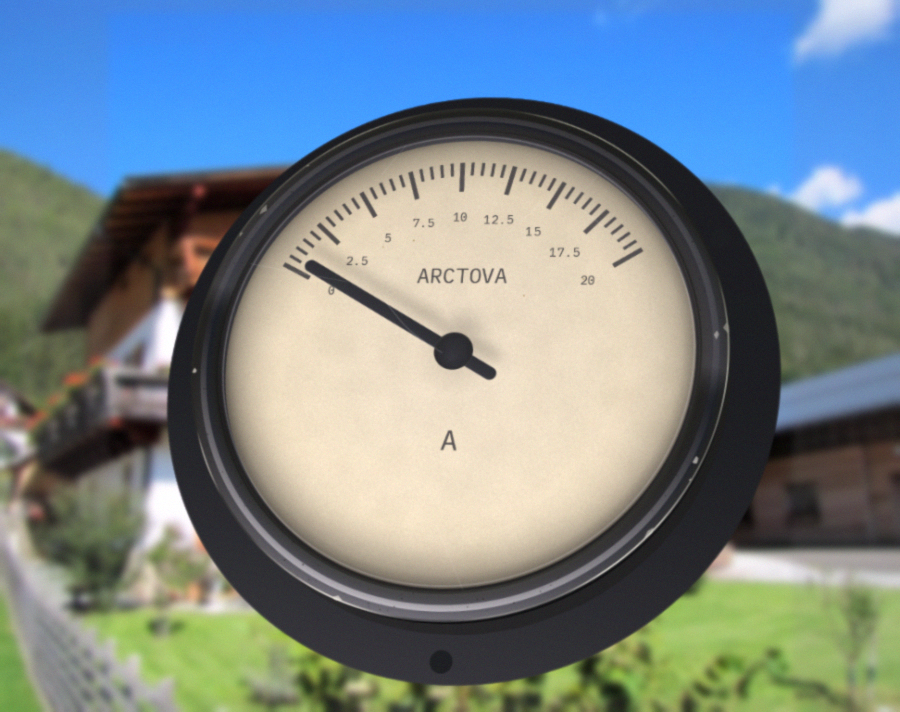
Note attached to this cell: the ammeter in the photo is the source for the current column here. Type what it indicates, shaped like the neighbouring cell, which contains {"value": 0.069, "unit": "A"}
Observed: {"value": 0.5, "unit": "A"}
